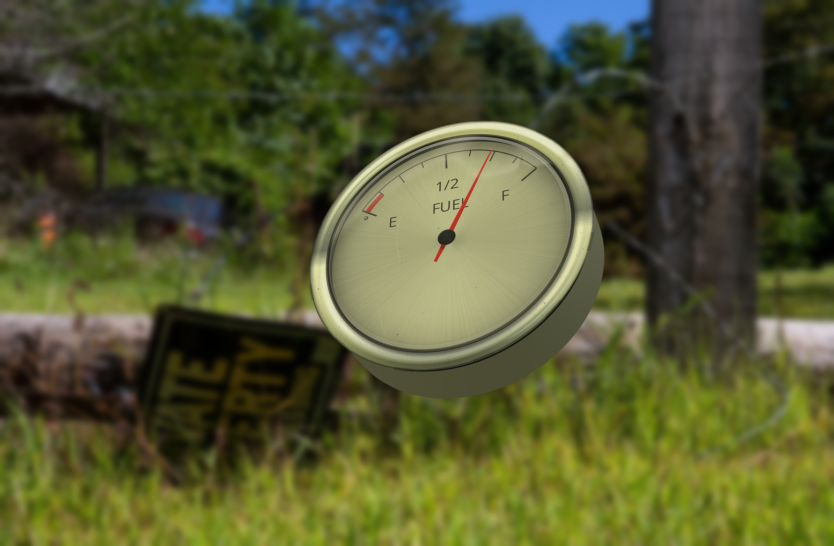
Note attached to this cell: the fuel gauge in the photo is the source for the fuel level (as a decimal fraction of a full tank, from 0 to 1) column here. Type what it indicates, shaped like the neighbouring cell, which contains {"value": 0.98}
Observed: {"value": 0.75}
